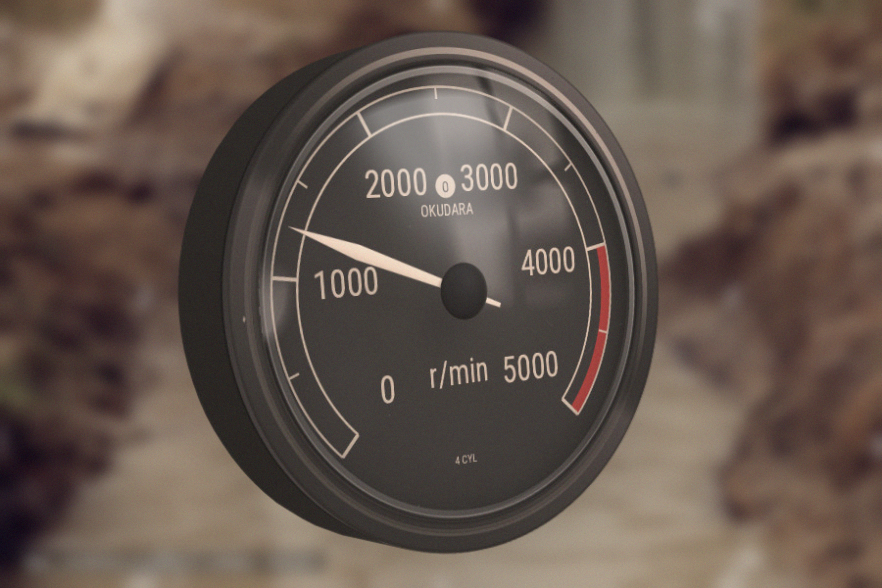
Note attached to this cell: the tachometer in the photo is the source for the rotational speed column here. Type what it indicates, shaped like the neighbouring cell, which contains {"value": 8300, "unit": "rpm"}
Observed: {"value": 1250, "unit": "rpm"}
